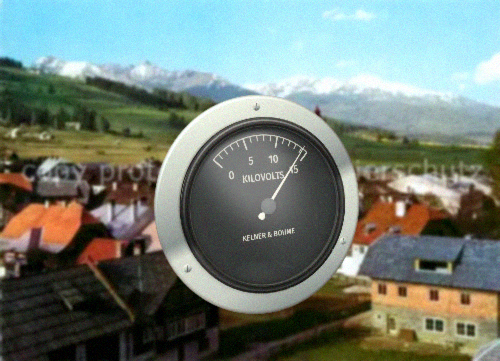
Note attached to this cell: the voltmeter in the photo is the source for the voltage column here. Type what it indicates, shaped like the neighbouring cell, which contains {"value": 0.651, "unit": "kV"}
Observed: {"value": 14, "unit": "kV"}
